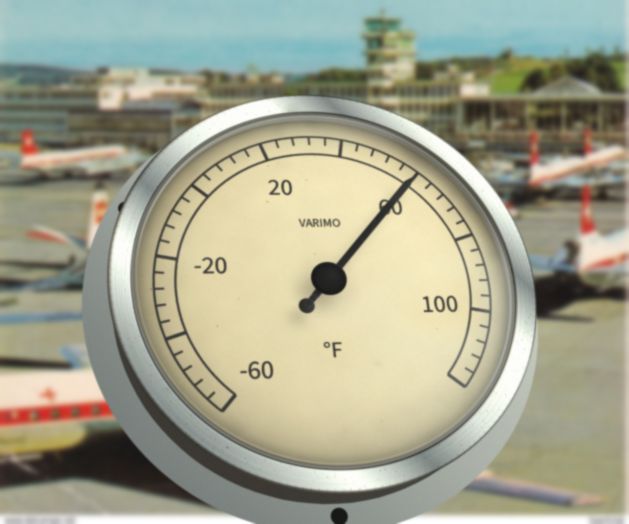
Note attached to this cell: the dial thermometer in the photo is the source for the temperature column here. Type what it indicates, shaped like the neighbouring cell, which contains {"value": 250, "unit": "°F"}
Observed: {"value": 60, "unit": "°F"}
